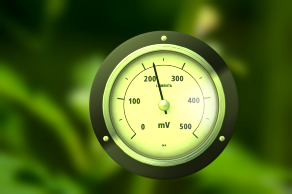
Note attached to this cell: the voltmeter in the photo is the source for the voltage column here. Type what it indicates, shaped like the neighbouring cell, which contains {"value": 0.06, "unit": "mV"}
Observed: {"value": 225, "unit": "mV"}
